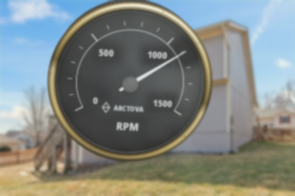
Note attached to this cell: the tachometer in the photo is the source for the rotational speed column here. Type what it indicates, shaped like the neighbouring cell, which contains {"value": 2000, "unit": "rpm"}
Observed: {"value": 1100, "unit": "rpm"}
